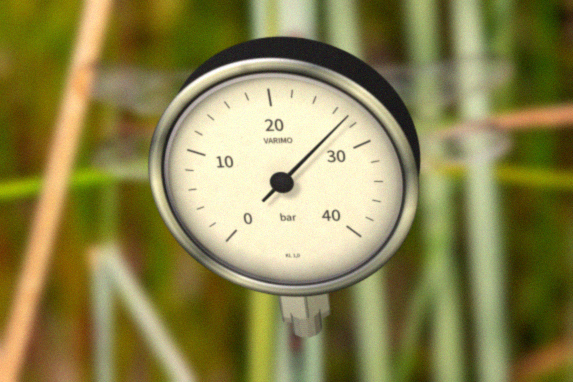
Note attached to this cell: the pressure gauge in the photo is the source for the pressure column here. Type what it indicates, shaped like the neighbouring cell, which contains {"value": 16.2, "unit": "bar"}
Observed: {"value": 27, "unit": "bar"}
